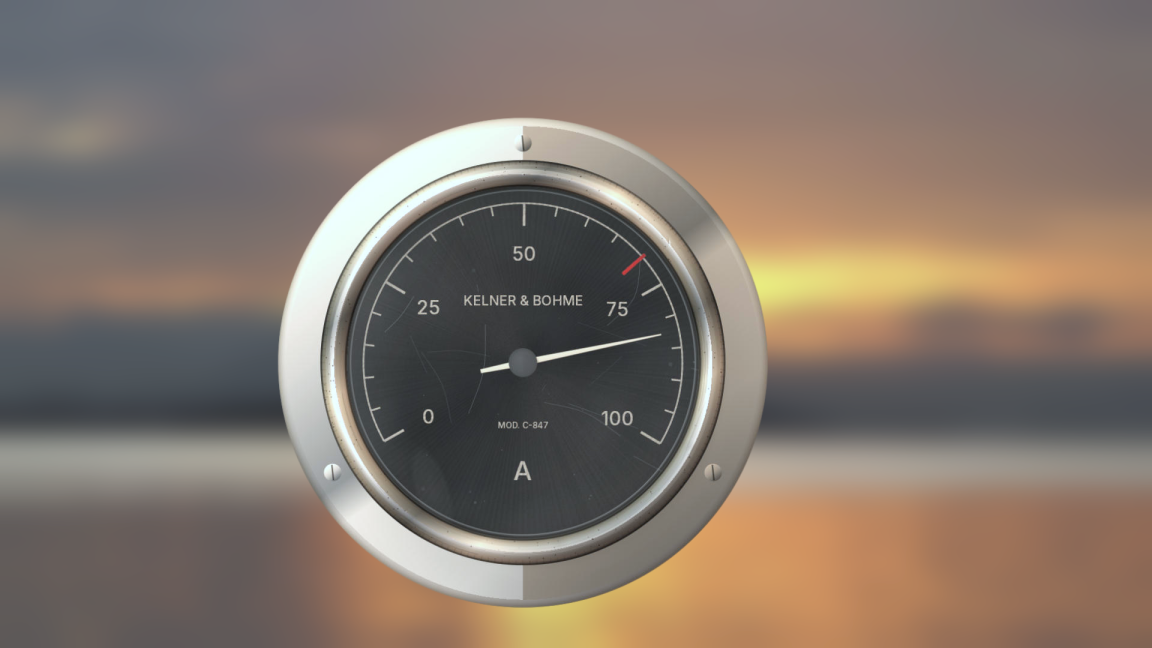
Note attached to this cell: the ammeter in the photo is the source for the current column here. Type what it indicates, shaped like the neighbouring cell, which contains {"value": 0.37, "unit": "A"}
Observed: {"value": 82.5, "unit": "A"}
